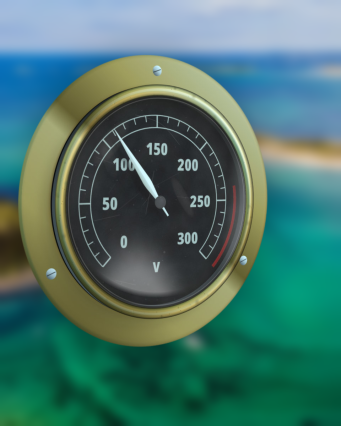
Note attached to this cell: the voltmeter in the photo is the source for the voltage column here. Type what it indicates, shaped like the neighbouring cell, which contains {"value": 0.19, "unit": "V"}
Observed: {"value": 110, "unit": "V"}
